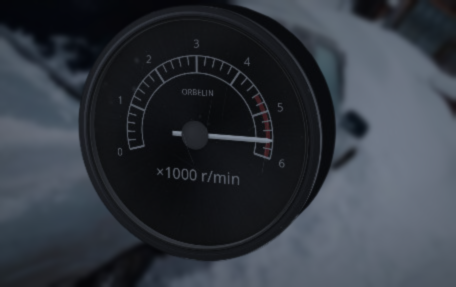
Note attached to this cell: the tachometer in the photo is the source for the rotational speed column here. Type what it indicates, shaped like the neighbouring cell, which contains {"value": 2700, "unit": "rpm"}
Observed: {"value": 5600, "unit": "rpm"}
